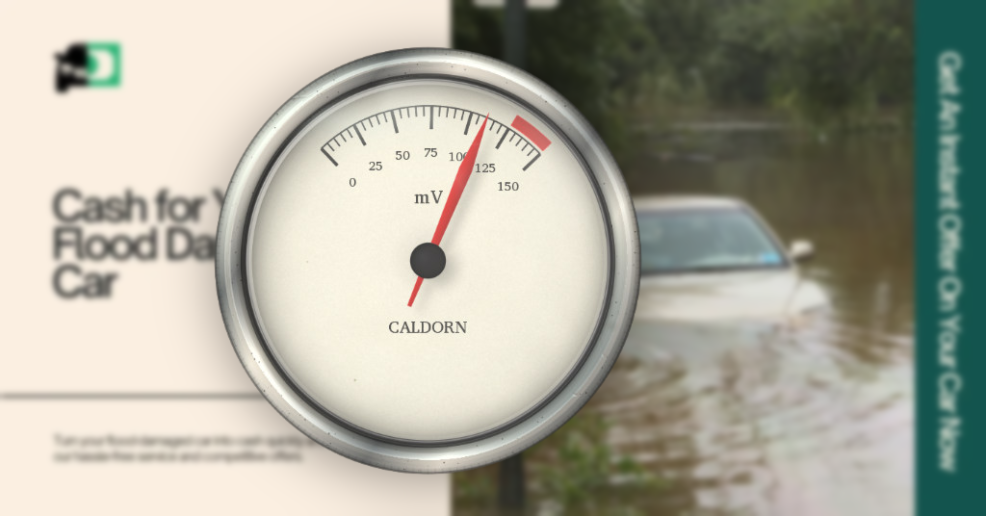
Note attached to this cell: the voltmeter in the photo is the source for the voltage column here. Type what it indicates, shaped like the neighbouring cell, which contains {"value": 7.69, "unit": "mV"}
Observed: {"value": 110, "unit": "mV"}
